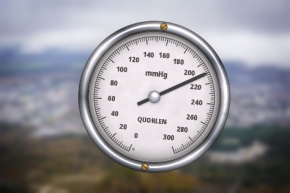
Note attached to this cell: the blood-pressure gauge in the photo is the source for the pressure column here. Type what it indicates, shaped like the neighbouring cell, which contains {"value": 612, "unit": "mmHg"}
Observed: {"value": 210, "unit": "mmHg"}
